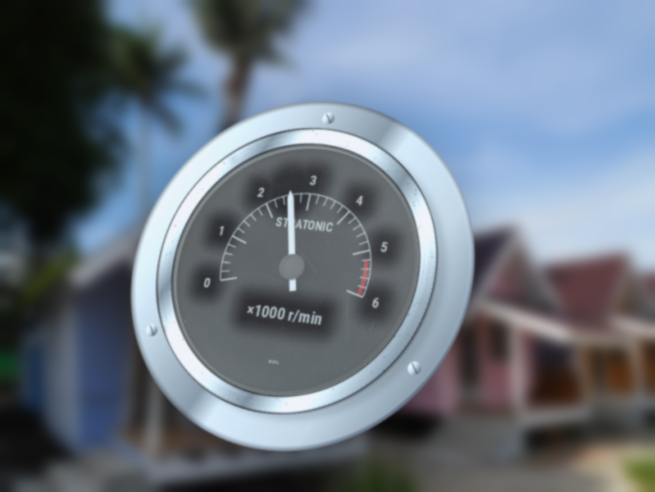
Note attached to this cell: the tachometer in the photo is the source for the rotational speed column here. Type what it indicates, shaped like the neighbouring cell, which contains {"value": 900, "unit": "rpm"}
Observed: {"value": 2600, "unit": "rpm"}
